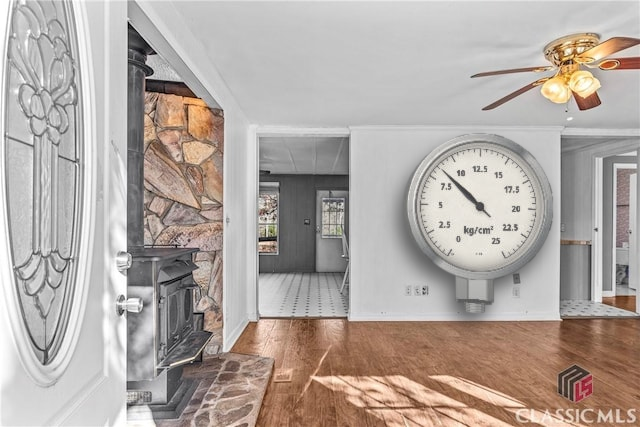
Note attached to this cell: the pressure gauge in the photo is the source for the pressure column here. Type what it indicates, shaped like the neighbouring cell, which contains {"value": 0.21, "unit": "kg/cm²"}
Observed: {"value": 8.5, "unit": "kg/cm²"}
